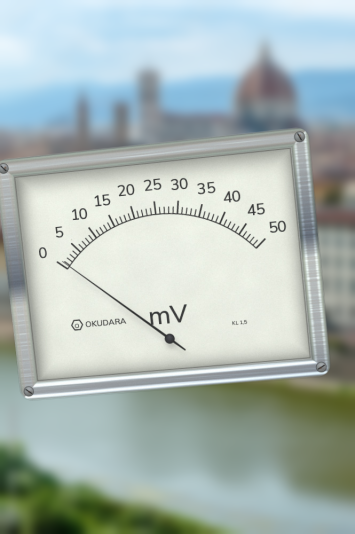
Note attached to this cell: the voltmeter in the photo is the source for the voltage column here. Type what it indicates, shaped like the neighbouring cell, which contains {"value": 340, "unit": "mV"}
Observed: {"value": 1, "unit": "mV"}
